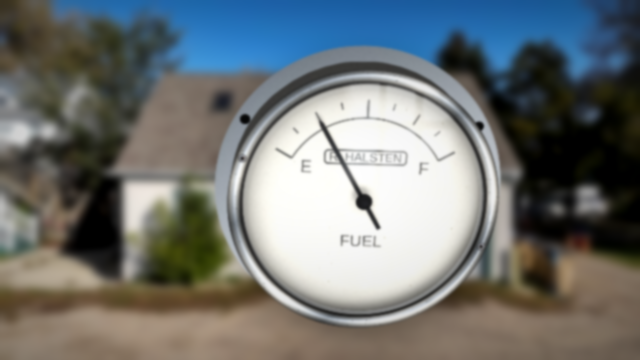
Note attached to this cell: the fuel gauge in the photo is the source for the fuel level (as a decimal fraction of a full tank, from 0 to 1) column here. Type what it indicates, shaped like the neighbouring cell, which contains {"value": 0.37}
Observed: {"value": 0.25}
